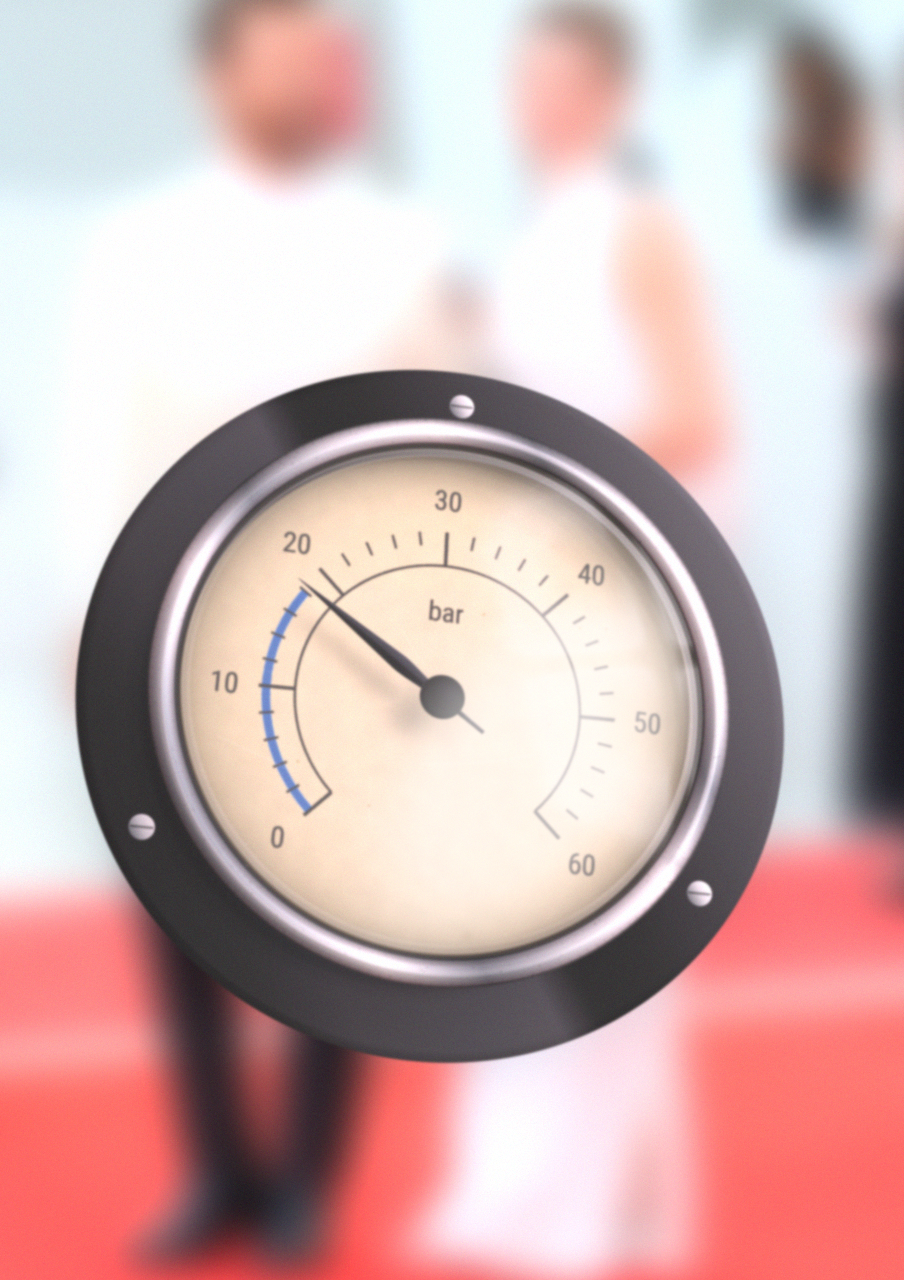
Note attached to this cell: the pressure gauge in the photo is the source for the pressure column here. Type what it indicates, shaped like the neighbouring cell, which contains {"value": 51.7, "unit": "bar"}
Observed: {"value": 18, "unit": "bar"}
